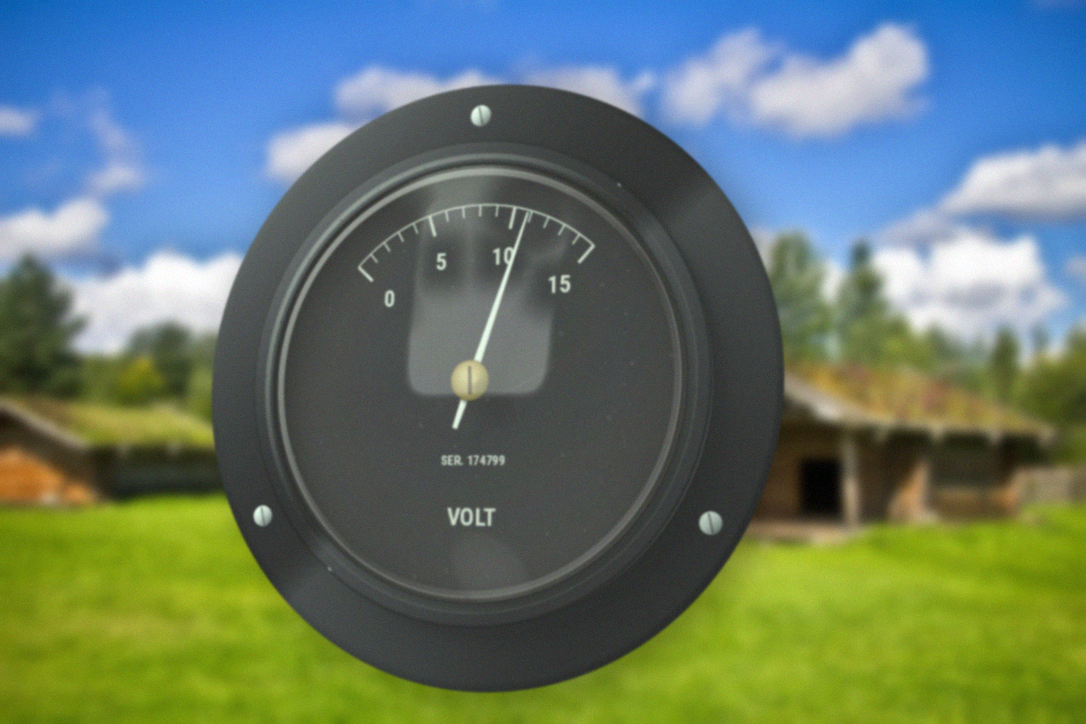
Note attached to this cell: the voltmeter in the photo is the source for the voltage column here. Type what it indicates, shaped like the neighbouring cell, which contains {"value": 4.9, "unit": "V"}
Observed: {"value": 11, "unit": "V"}
